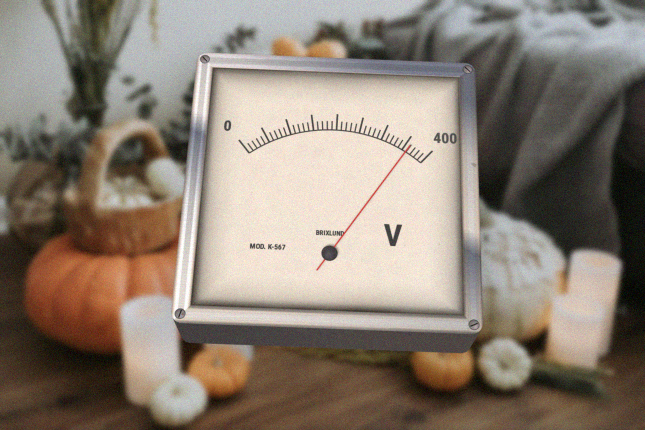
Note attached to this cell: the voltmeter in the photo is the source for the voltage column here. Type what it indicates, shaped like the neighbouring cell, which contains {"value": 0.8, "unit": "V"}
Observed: {"value": 360, "unit": "V"}
